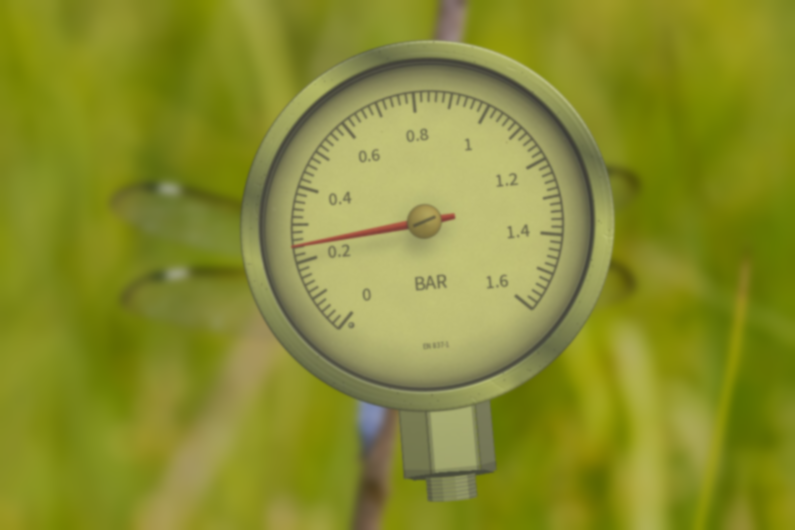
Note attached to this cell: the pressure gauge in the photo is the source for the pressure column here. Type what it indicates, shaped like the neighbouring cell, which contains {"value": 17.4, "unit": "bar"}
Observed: {"value": 0.24, "unit": "bar"}
